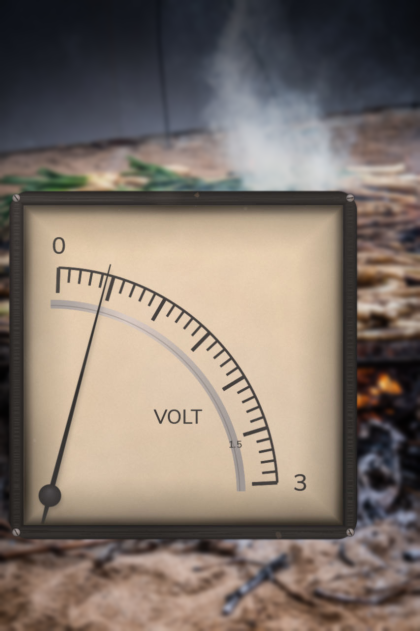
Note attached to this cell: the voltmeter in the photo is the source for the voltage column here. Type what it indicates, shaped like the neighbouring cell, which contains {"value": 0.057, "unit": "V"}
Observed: {"value": 0.45, "unit": "V"}
